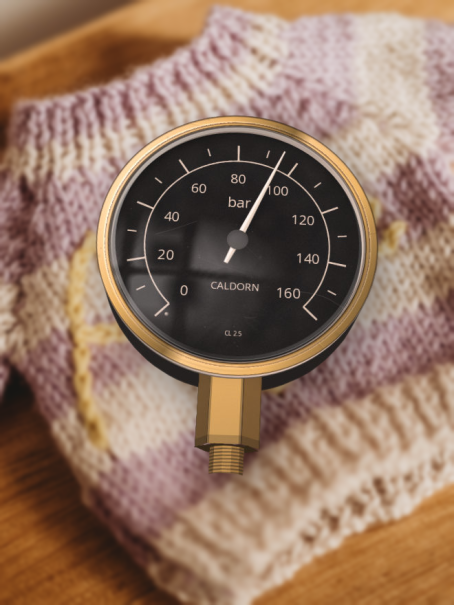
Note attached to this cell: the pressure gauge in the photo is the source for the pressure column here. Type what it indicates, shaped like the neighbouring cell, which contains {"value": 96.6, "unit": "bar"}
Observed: {"value": 95, "unit": "bar"}
